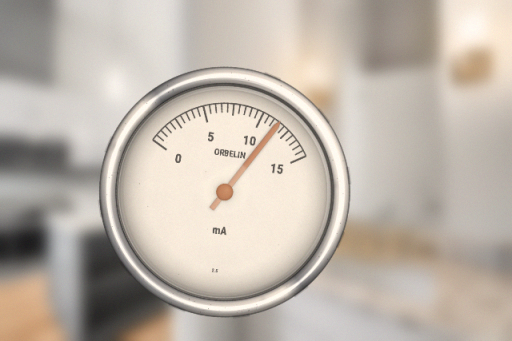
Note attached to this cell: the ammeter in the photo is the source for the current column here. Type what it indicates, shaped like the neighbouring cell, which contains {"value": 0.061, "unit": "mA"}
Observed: {"value": 11.5, "unit": "mA"}
